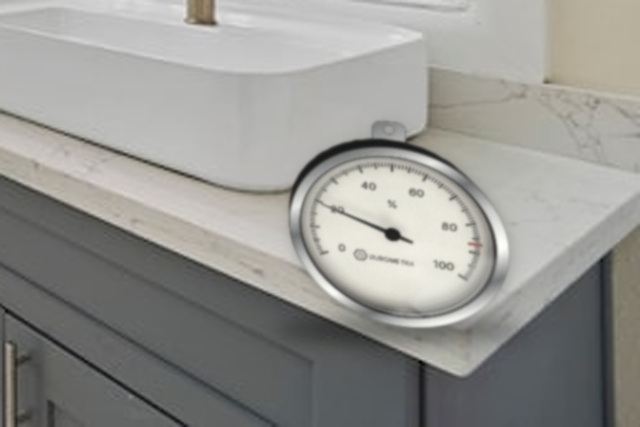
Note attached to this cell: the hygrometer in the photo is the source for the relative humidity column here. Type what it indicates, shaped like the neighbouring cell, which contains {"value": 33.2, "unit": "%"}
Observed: {"value": 20, "unit": "%"}
